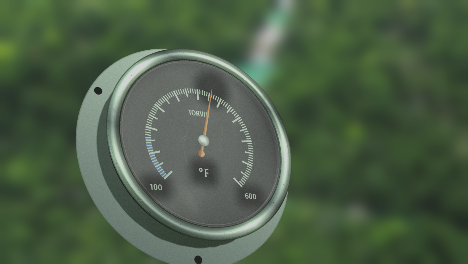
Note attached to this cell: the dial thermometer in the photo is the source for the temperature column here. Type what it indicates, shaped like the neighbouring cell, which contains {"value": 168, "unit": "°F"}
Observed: {"value": 375, "unit": "°F"}
